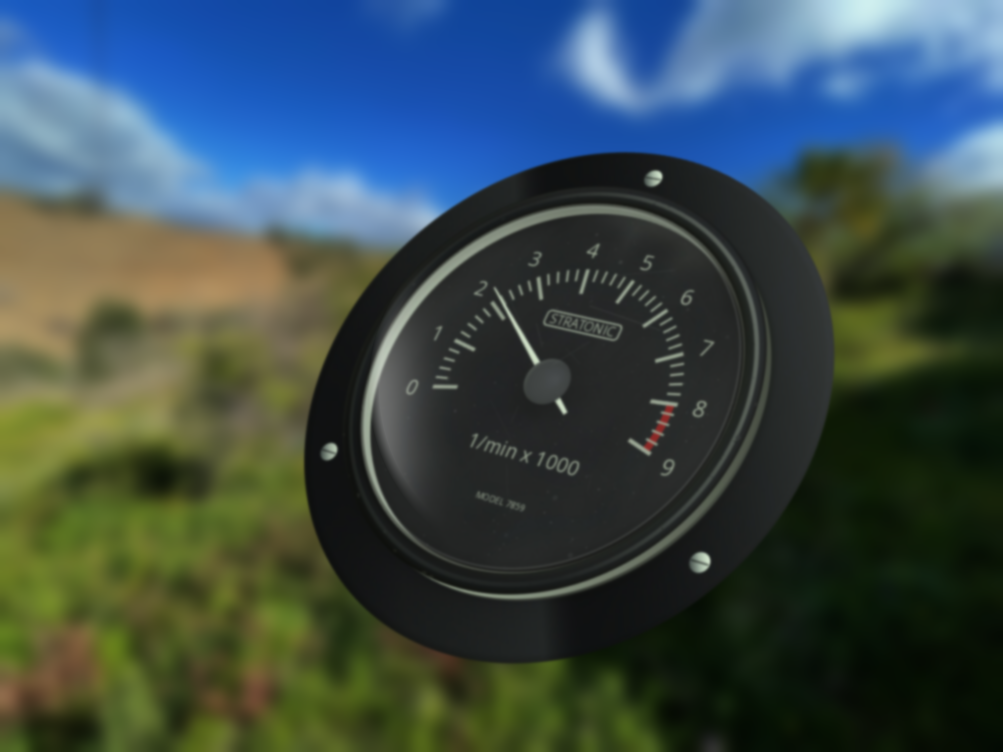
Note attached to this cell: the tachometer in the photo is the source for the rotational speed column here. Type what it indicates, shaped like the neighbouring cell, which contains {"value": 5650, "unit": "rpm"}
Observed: {"value": 2200, "unit": "rpm"}
